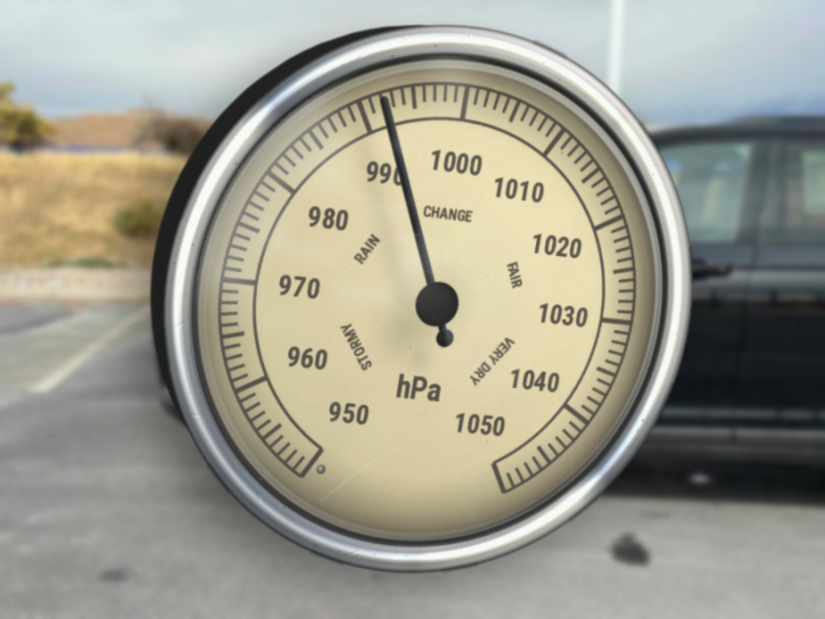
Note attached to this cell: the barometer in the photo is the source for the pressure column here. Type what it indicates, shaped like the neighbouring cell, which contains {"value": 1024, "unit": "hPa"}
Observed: {"value": 992, "unit": "hPa"}
